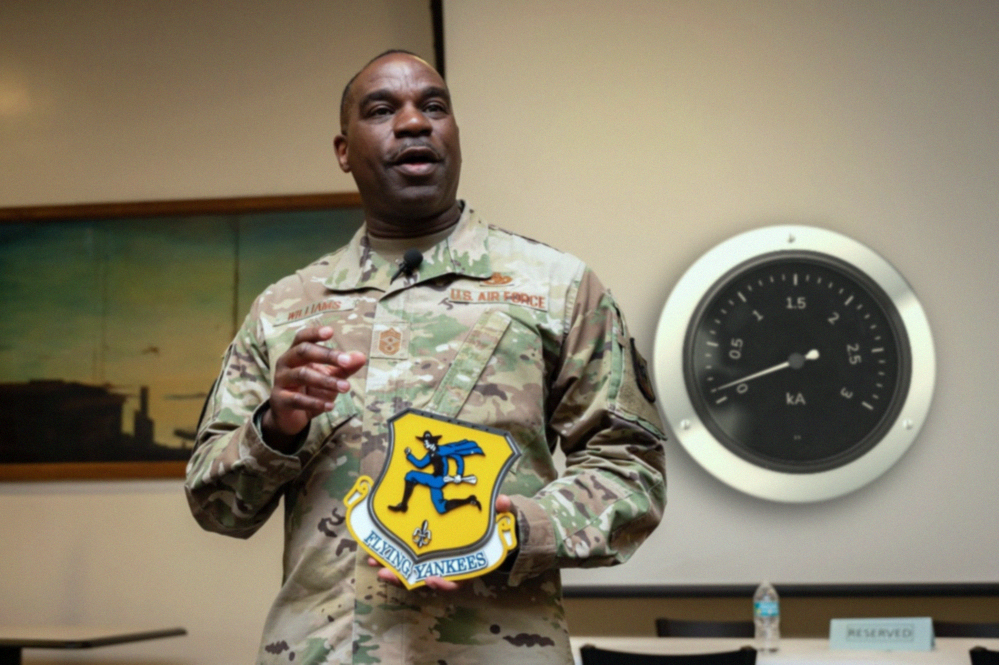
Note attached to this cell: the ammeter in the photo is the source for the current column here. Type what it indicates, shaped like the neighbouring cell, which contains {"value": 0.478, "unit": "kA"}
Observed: {"value": 0.1, "unit": "kA"}
